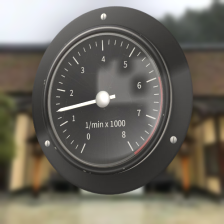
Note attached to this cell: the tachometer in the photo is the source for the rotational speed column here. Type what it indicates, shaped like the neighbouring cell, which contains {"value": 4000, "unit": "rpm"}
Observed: {"value": 1400, "unit": "rpm"}
